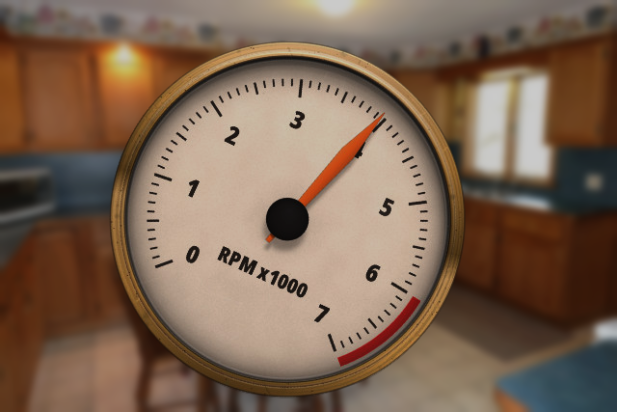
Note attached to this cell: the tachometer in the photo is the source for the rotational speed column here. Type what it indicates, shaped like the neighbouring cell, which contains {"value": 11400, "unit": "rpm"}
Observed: {"value": 3950, "unit": "rpm"}
